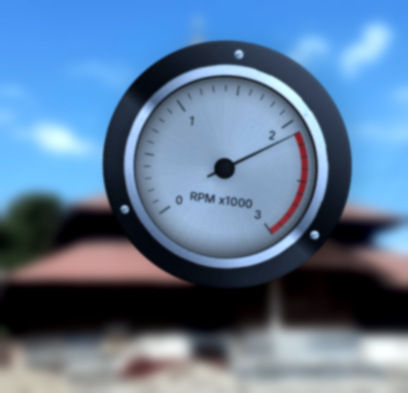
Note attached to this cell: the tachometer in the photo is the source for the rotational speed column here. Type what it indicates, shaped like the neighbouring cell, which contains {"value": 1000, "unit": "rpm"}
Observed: {"value": 2100, "unit": "rpm"}
